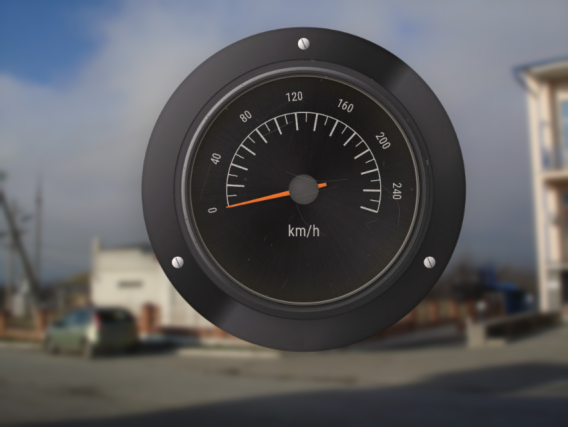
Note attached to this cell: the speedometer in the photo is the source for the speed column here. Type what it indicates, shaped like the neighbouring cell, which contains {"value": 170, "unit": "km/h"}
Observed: {"value": 0, "unit": "km/h"}
